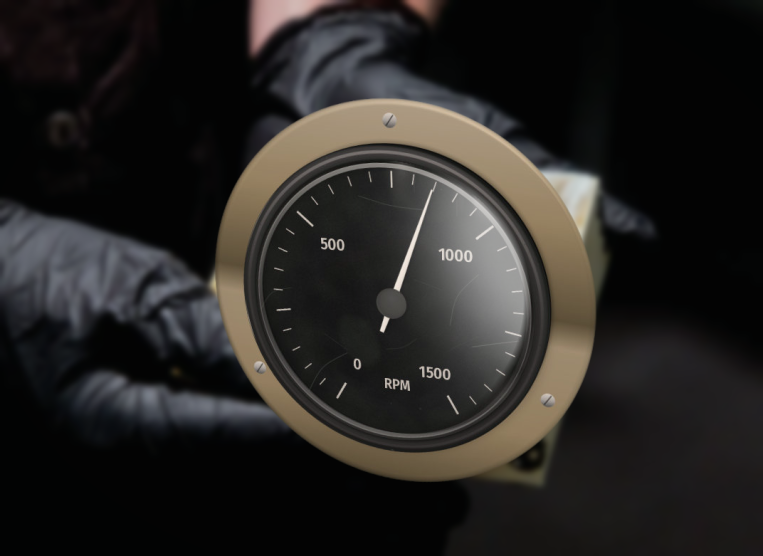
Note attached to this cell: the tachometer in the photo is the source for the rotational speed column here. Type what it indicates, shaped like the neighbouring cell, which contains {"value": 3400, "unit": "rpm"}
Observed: {"value": 850, "unit": "rpm"}
